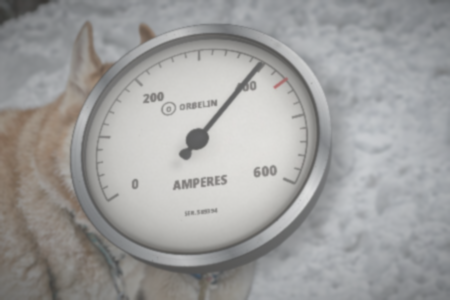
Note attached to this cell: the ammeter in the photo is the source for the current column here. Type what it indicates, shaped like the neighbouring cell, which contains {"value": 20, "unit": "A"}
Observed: {"value": 400, "unit": "A"}
